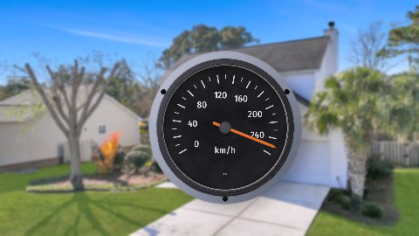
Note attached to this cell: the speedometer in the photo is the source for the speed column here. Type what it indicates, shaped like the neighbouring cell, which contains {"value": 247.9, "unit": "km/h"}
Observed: {"value": 250, "unit": "km/h"}
